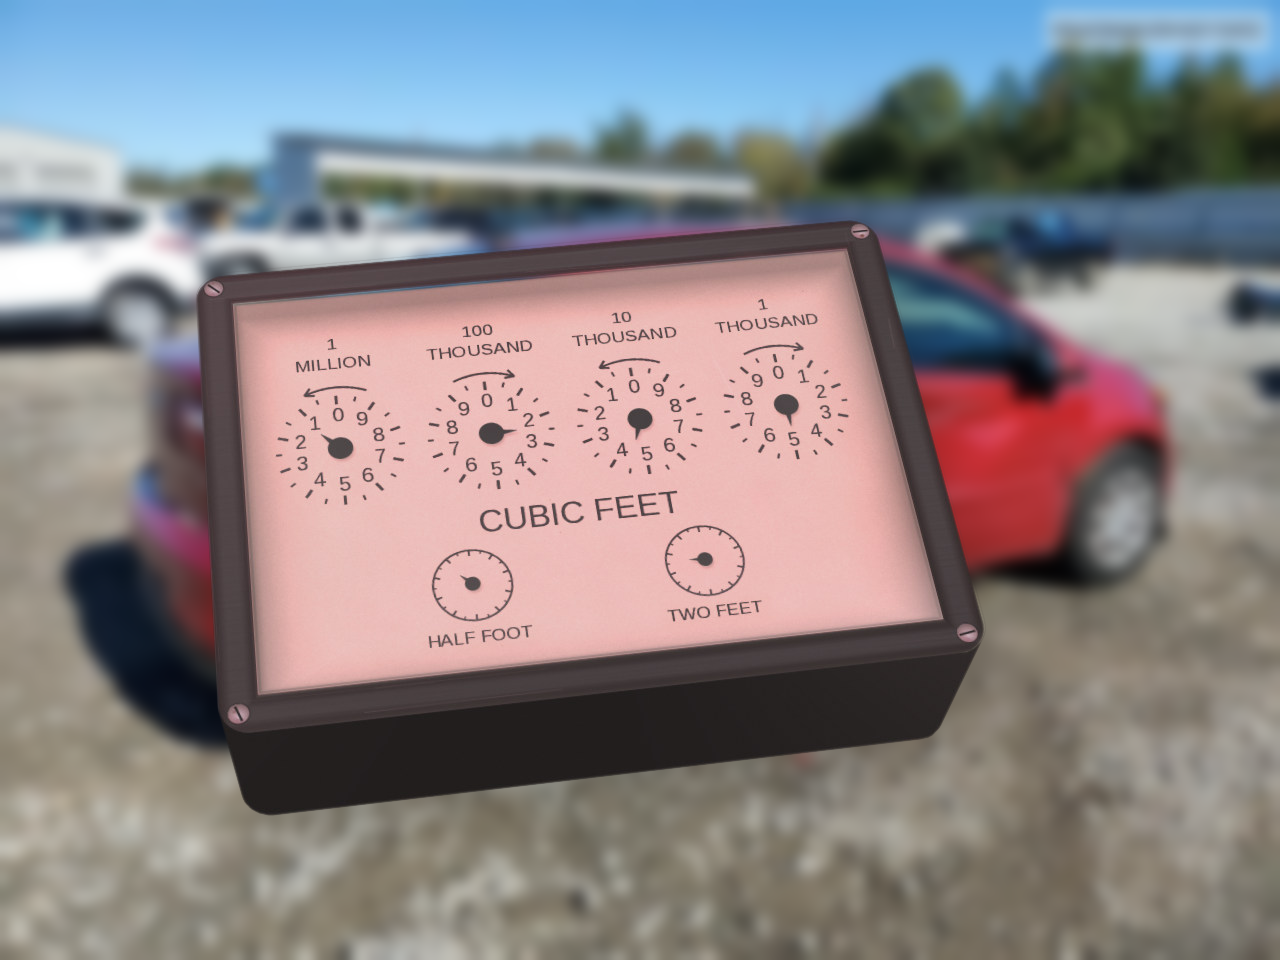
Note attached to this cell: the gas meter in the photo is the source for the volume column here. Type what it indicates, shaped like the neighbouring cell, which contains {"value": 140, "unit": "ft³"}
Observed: {"value": 124500, "unit": "ft³"}
